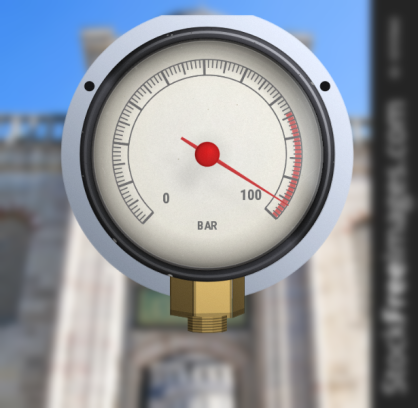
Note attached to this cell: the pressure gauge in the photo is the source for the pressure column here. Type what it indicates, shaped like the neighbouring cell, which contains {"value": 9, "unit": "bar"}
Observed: {"value": 96, "unit": "bar"}
